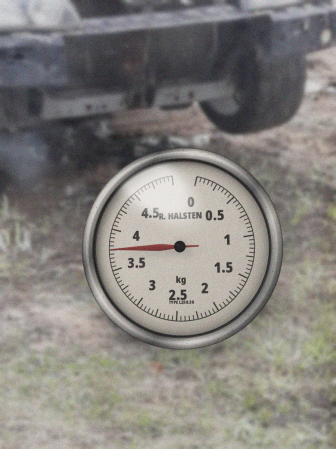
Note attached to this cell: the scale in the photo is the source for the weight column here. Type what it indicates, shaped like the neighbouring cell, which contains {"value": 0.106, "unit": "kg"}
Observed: {"value": 3.75, "unit": "kg"}
